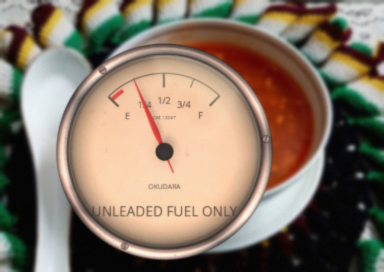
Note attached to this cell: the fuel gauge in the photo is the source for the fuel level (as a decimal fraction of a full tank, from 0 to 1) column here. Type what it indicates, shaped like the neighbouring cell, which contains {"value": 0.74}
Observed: {"value": 0.25}
